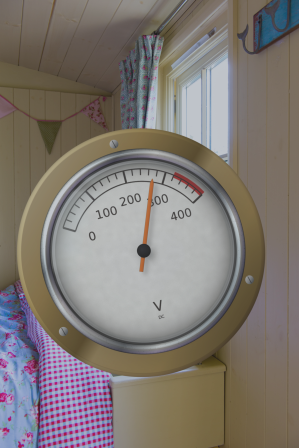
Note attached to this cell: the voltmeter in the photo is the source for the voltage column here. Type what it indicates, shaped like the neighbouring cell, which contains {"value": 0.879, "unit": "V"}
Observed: {"value": 270, "unit": "V"}
